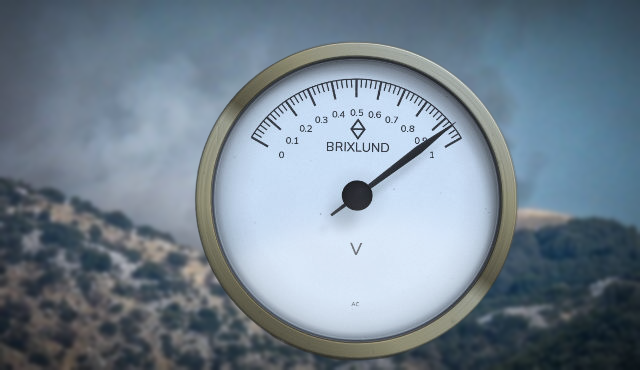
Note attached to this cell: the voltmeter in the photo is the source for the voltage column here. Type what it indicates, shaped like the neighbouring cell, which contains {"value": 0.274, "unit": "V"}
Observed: {"value": 0.94, "unit": "V"}
